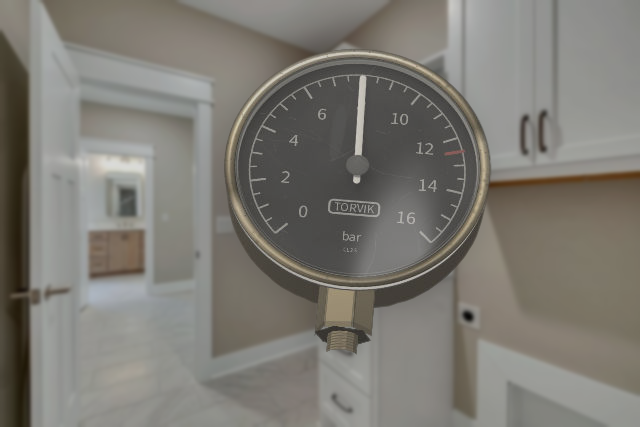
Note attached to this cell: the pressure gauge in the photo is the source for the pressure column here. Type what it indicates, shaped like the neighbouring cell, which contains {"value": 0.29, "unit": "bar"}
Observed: {"value": 8, "unit": "bar"}
